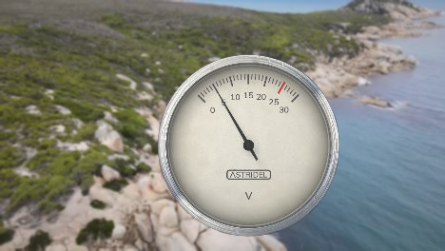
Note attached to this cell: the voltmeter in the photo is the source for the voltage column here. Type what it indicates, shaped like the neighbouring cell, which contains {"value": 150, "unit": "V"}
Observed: {"value": 5, "unit": "V"}
